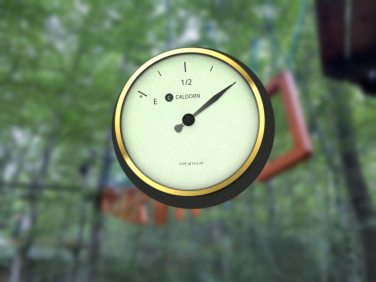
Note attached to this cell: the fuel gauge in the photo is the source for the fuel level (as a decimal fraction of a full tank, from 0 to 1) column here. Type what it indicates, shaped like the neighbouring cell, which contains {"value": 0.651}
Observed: {"value": 1}
